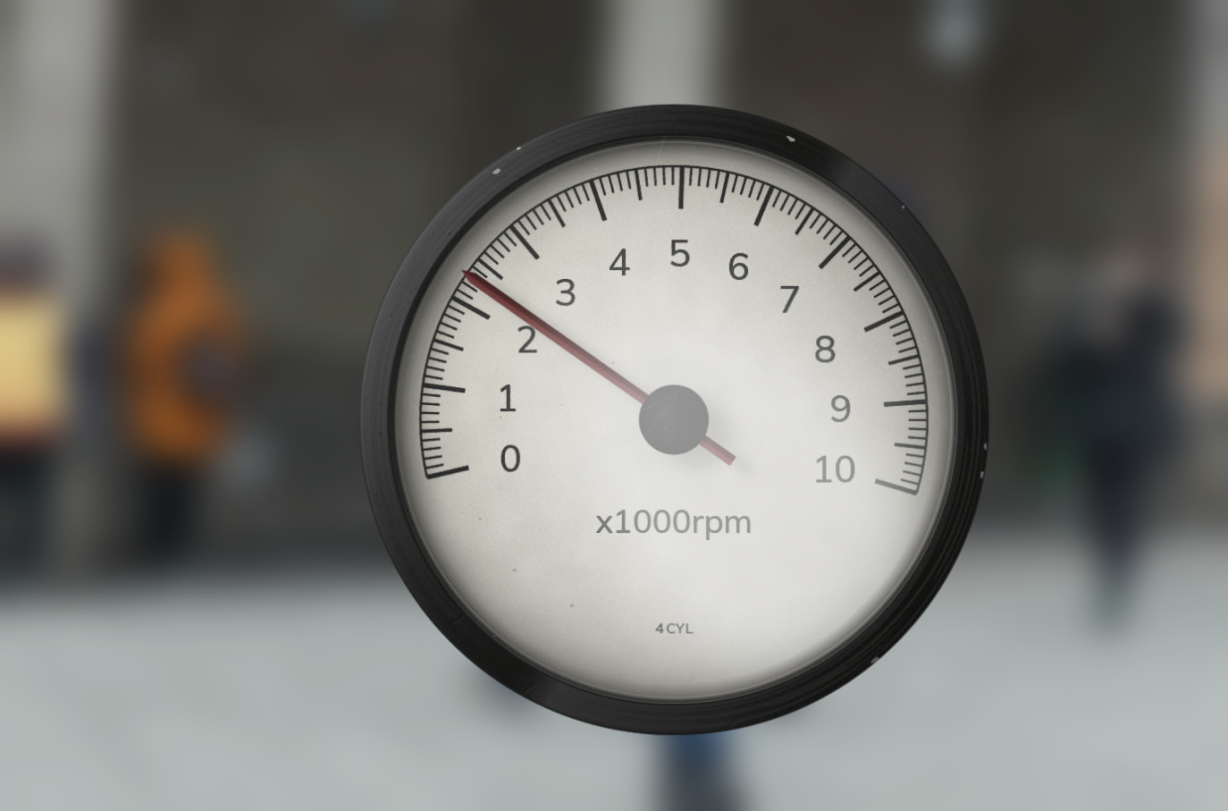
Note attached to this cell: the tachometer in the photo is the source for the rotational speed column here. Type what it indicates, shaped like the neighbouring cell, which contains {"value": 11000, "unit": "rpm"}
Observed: {"value": 2300, "unit": "rpm"}
